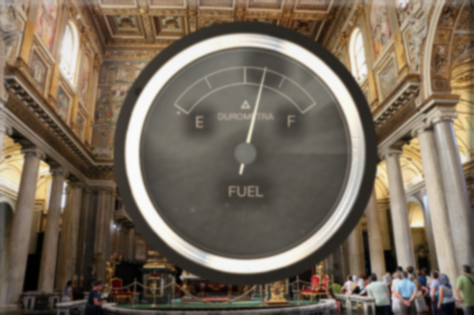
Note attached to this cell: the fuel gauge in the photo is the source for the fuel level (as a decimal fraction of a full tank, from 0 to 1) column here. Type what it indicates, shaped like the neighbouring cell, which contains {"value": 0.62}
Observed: {"value": 0.625}
